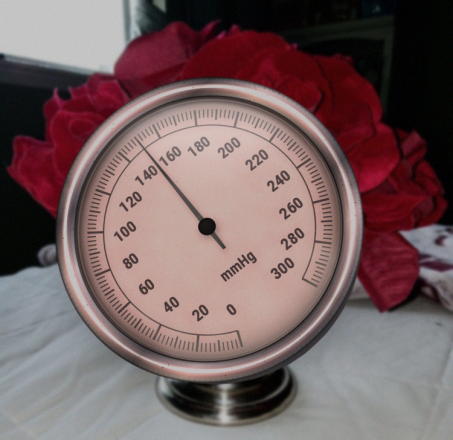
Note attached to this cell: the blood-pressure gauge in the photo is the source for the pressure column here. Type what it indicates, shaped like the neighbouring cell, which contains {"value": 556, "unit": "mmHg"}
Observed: {"value": 150, "unit": "mmHg"}
